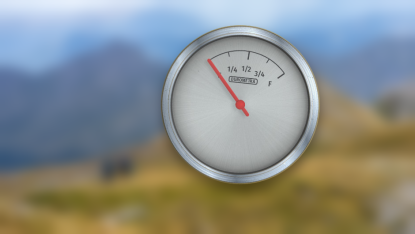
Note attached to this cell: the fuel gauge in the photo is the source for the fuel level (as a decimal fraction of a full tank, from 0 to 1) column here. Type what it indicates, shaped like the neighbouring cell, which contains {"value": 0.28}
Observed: {"value": 0}
